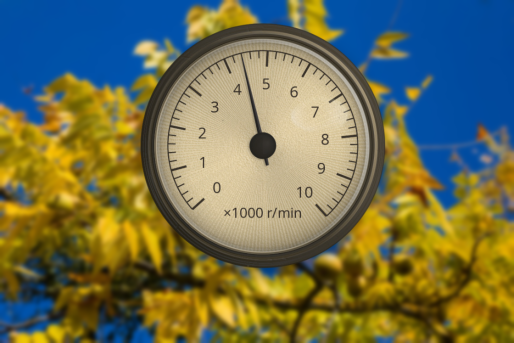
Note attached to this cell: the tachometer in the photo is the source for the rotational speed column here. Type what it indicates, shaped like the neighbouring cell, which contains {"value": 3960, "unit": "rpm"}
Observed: {"value": 4400, "unit": "rpm"}
